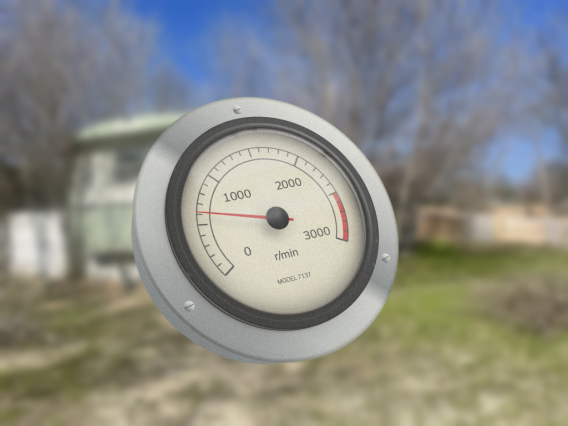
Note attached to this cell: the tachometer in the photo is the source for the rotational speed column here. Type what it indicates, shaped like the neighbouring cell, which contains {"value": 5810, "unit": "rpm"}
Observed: {"value": 600, "unit": "rpm"}
